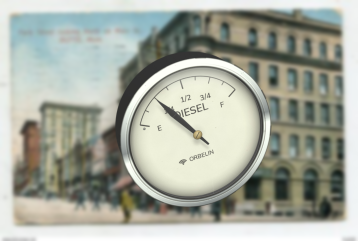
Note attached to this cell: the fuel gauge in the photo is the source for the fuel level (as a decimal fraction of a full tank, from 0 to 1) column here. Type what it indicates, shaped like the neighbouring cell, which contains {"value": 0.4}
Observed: {"value": 0.25}
